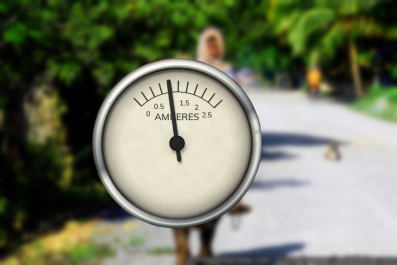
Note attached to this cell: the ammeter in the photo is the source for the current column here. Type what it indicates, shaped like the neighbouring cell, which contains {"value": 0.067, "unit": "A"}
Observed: {"value": 1, "unit": "A"}
